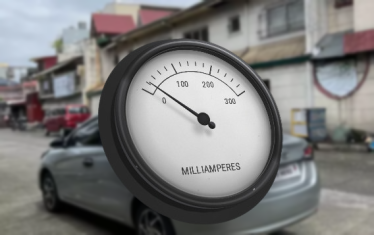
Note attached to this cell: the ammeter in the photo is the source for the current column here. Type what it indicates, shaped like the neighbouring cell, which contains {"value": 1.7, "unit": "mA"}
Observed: {"value": 20, "unit": "mA"}
